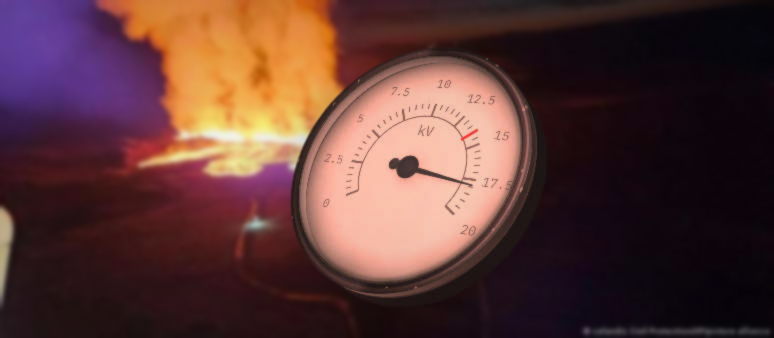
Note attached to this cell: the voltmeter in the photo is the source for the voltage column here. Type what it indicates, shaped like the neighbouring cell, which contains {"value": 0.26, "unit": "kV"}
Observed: {"value": 18, "unit": "kV"}
